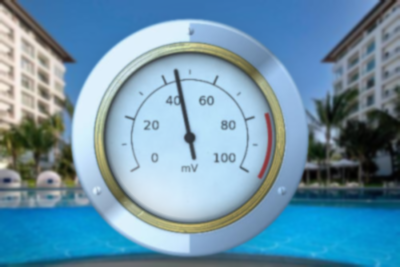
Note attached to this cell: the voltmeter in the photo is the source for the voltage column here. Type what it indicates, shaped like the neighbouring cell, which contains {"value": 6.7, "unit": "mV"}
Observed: {"value": 45, "unit": "mV"}
